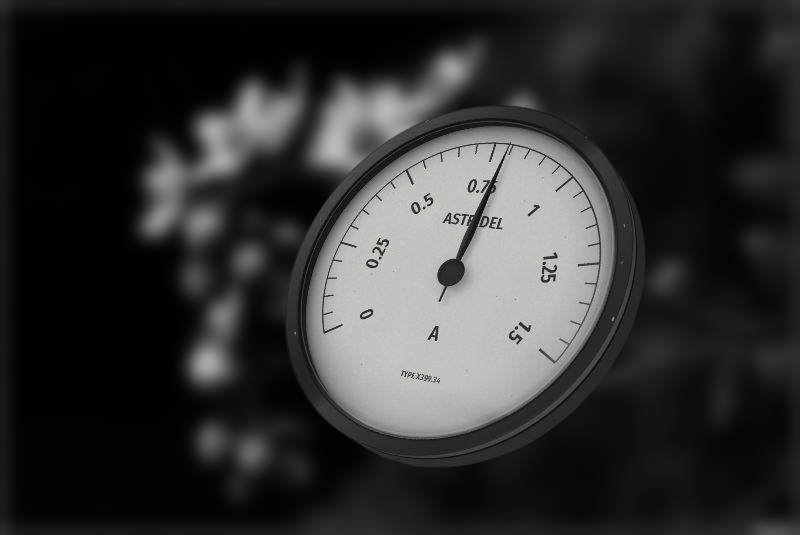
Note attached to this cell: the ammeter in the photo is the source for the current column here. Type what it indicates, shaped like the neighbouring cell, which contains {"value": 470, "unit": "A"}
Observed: {"value": 0.8, "unit": "A"}
